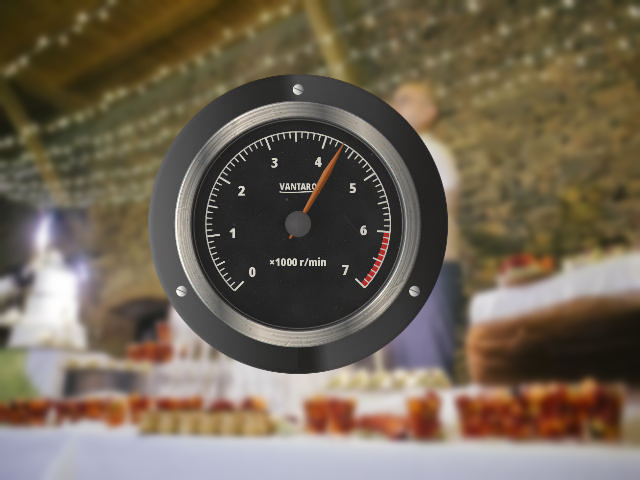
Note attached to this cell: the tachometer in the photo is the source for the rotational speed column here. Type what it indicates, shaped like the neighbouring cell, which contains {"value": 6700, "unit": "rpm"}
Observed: {"value": 4300, "unit": "rpm"}
